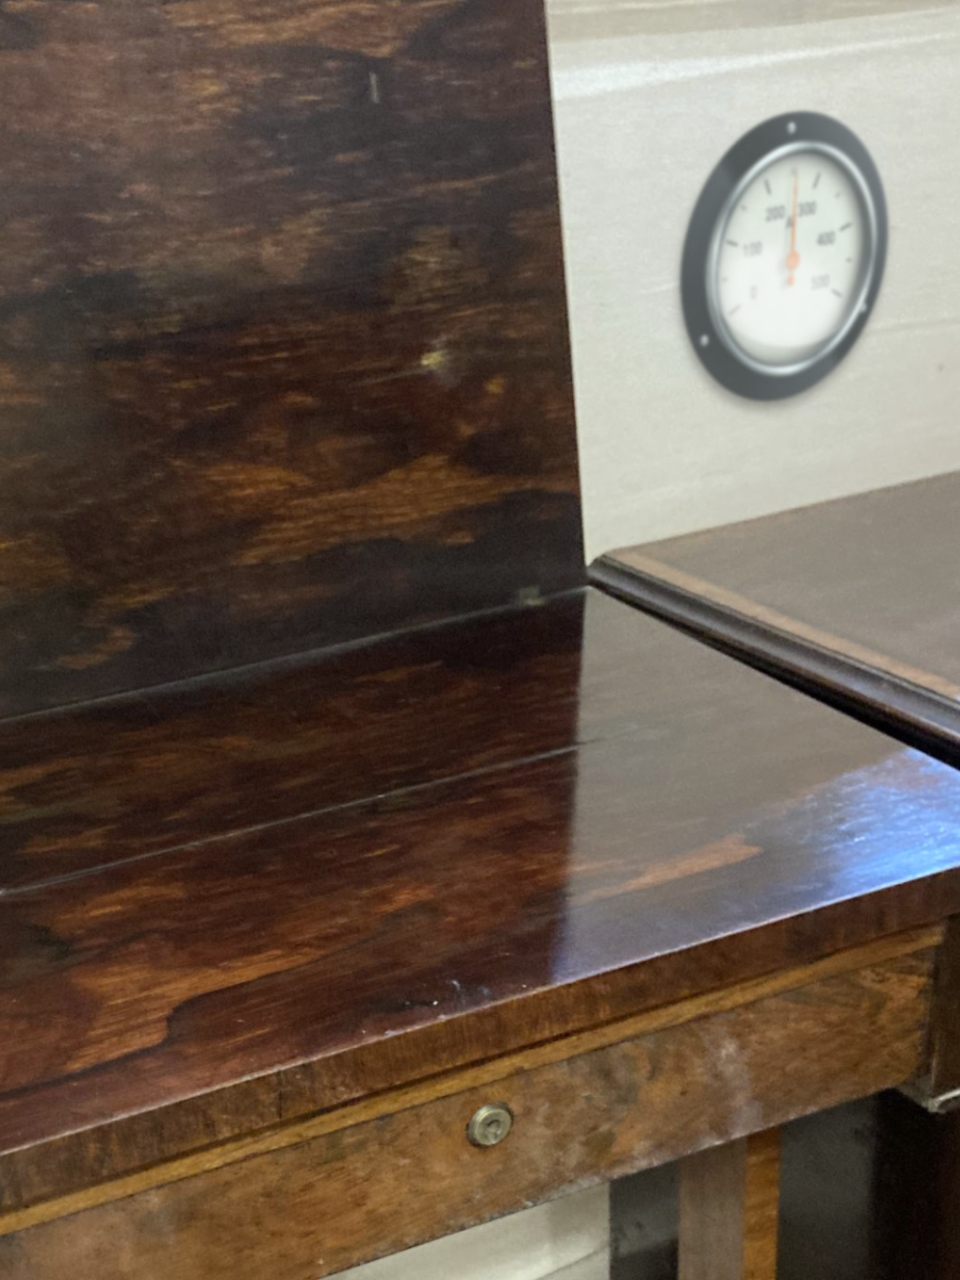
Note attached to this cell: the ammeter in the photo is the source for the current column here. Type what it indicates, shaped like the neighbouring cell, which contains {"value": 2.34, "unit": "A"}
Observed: {"value": 250, "unit": "A"}
